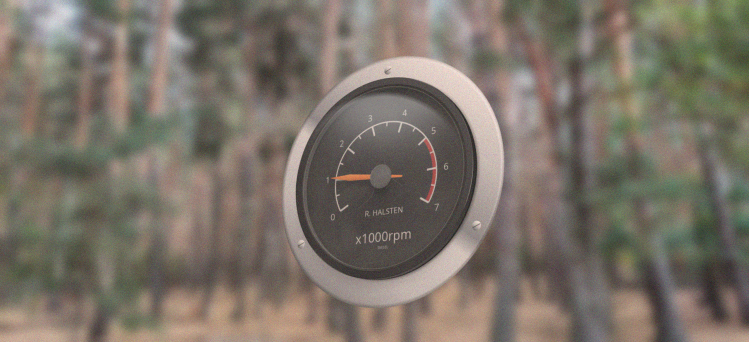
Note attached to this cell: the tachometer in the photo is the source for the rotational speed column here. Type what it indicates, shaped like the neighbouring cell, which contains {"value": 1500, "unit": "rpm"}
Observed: {"value": 1000, "unit": "rpm"}
